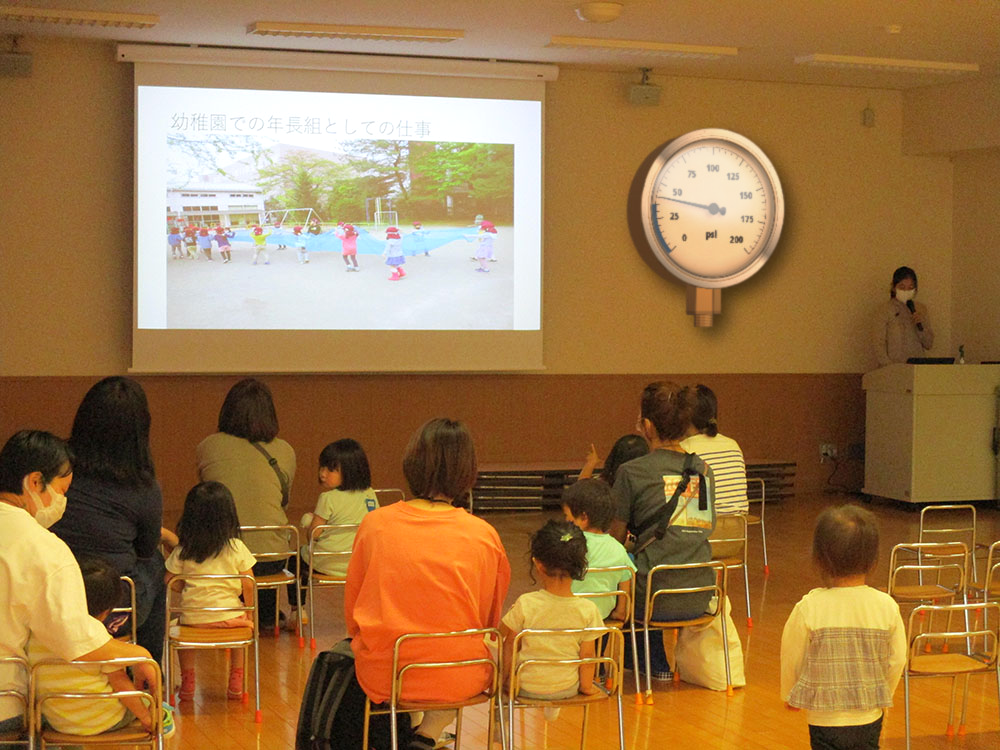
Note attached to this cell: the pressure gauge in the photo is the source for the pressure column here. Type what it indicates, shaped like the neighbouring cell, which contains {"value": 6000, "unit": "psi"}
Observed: {"value": 40, "unit": "psi"}
